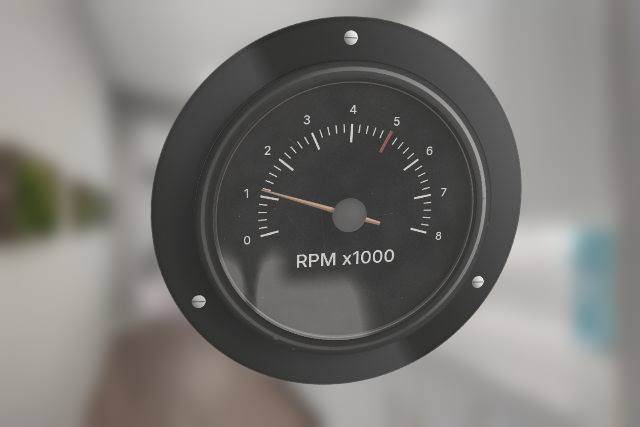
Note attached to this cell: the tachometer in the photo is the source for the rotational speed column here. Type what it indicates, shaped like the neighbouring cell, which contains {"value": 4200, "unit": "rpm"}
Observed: {"value": 1200, "unit": "rpm"}
